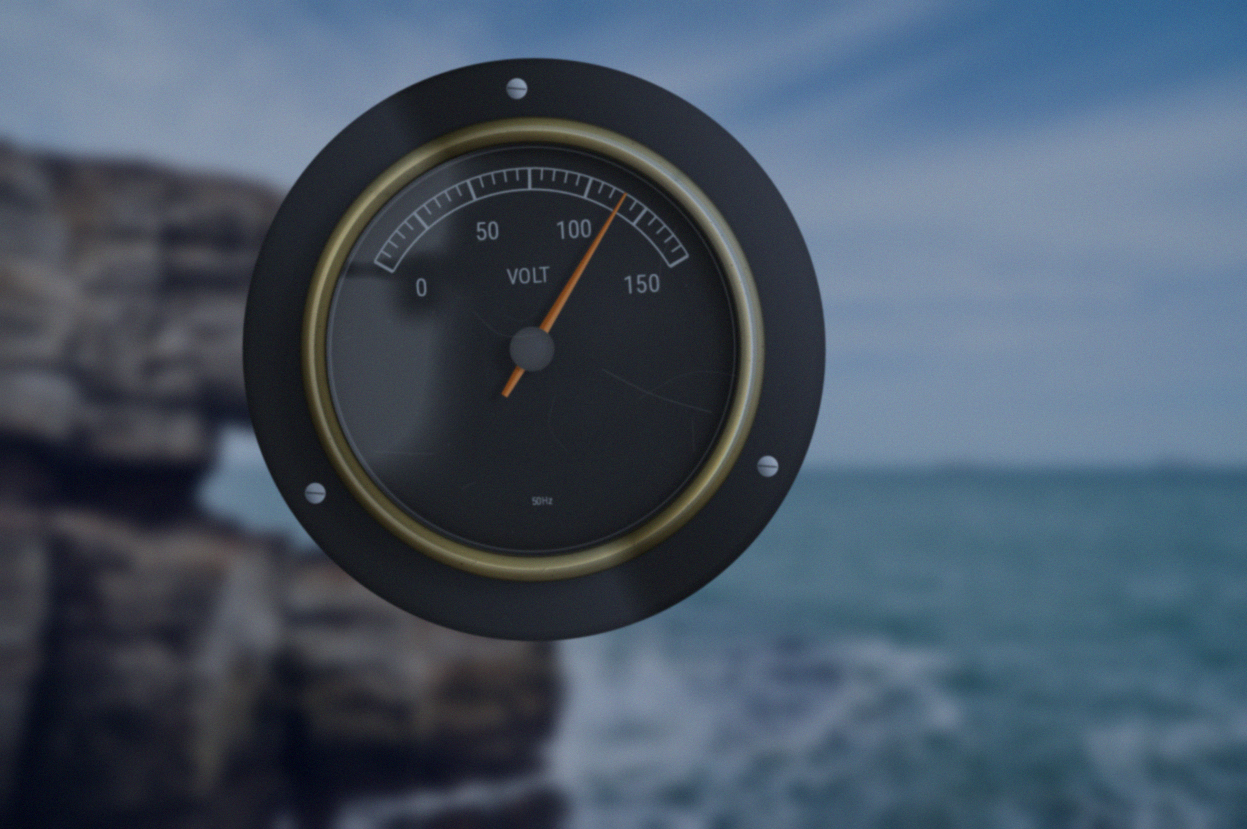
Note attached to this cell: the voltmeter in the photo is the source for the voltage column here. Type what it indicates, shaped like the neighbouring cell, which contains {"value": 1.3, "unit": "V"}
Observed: {"value": 115, "unit": "V"}
